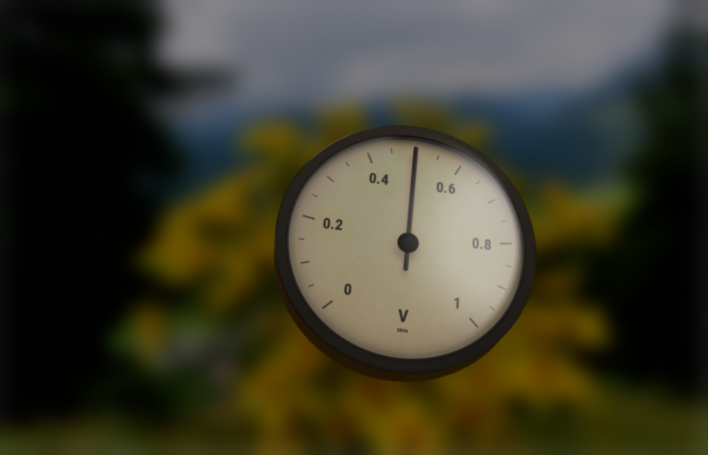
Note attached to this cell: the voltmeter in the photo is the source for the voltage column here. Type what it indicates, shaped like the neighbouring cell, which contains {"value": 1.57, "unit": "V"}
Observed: {"value": 0.5, "unit": "V"}
